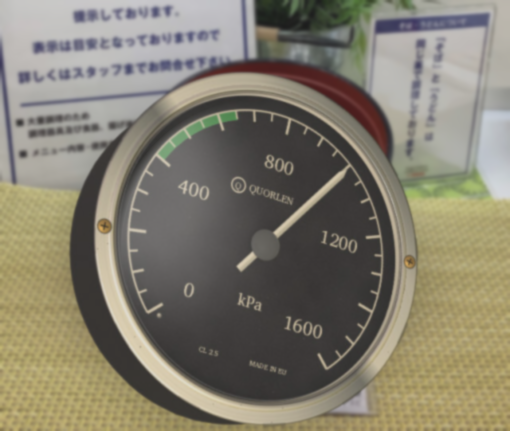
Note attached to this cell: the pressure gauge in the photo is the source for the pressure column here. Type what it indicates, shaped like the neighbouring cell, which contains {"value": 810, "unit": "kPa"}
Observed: {"value": 1000, "unit": "kPa"}
